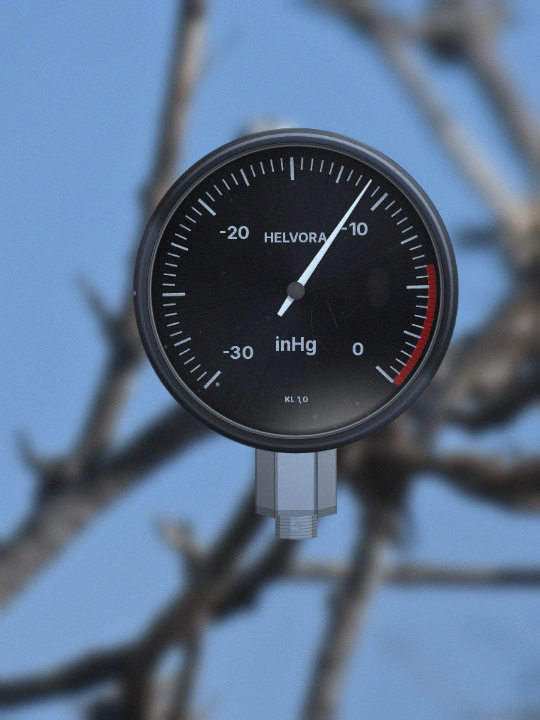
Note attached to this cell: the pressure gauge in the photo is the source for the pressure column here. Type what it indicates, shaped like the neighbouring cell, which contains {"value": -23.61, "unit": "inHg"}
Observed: {"value": -11, "unit": "inHg"}
